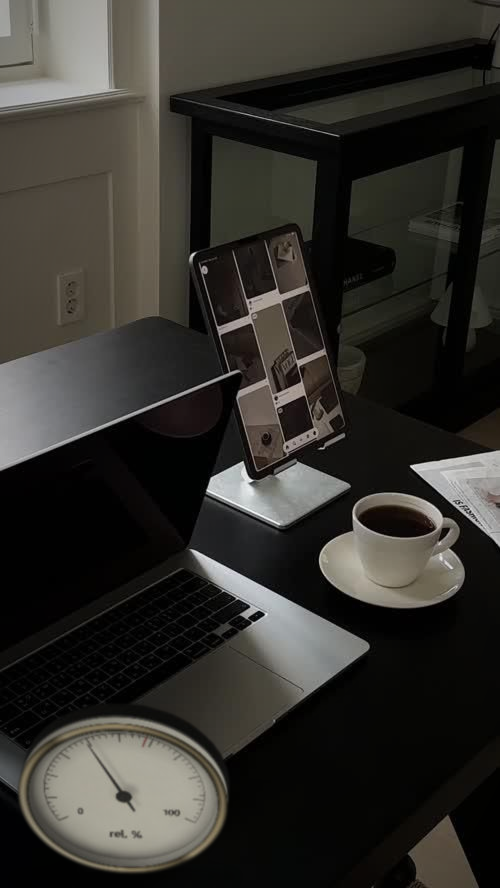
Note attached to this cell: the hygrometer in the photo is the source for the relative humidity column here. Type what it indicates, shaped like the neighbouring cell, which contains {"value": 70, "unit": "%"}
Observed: {"value": 40, "unit": "%"}
